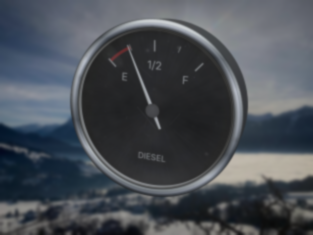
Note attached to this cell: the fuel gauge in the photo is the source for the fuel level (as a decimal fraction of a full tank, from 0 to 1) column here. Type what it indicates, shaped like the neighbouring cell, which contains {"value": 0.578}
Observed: {"value": 0.25}
